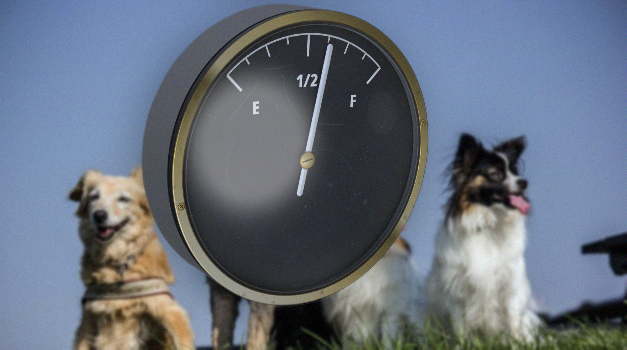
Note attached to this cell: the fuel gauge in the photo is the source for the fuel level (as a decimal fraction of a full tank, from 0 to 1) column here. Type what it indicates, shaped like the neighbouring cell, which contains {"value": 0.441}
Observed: {"value": 0.625}
